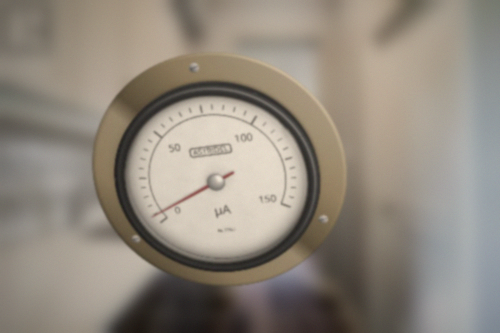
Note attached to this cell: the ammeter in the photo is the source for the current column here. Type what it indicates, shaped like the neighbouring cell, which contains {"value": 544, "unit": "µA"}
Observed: {"value": 5, "unit": "µA"}
